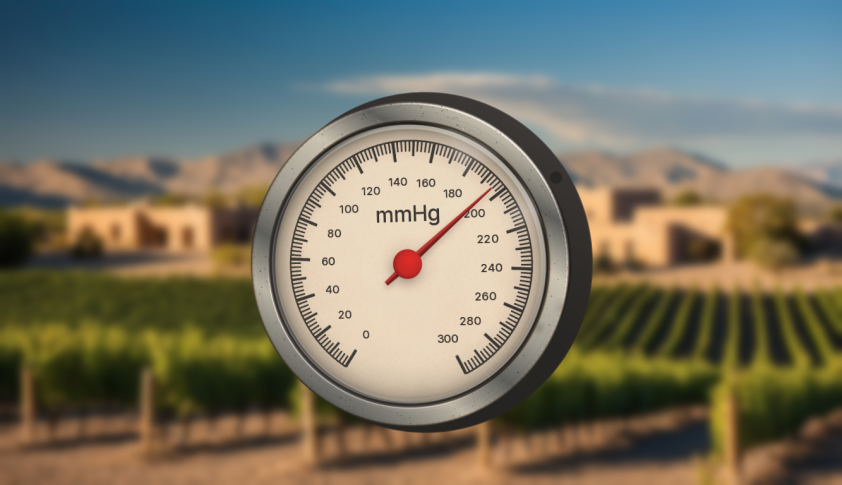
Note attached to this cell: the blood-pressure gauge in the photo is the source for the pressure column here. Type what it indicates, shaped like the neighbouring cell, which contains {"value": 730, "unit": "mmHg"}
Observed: {"value": 196, "unit": "mmHg"}
